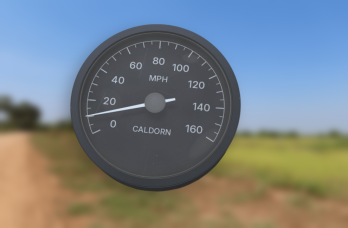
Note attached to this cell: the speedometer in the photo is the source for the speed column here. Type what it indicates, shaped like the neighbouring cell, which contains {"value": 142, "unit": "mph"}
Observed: {"value": 10, "unit": "mph"}
